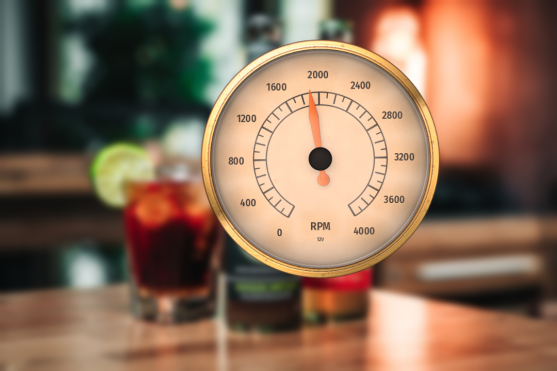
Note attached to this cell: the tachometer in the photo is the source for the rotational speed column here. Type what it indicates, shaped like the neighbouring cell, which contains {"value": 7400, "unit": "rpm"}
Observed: {"value": 1900, "unit": "rpm"}
